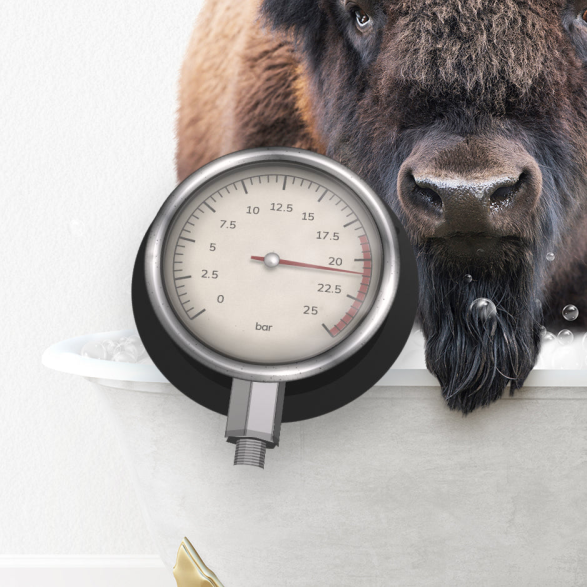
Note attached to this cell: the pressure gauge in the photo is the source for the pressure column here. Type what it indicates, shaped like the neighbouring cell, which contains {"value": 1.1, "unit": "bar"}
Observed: {"value": 21, "unit": "bar"}
